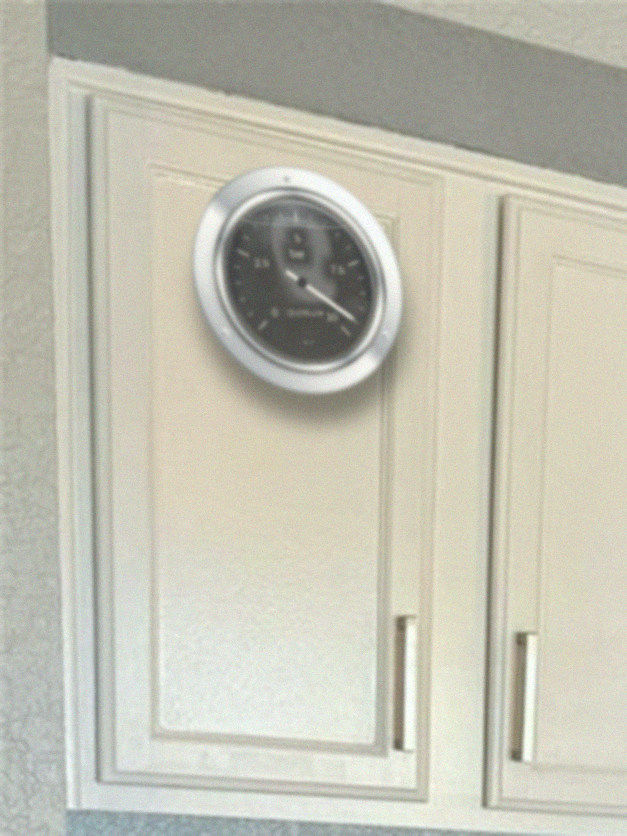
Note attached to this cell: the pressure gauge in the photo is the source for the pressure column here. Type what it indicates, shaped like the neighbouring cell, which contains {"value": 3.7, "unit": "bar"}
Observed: {"value": 9.5, "unit": "bar"}
